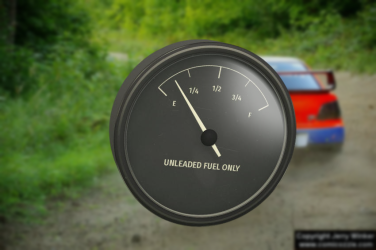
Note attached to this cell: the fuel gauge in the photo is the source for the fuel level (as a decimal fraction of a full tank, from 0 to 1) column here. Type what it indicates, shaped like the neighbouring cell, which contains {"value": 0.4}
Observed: {"value": 0.125}
